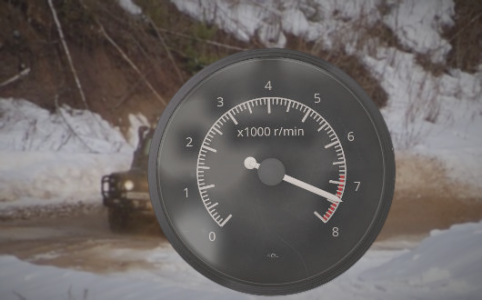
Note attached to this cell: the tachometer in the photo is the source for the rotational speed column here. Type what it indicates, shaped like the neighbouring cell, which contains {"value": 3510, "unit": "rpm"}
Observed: {"value": 7400, "unit": "rpm"}
